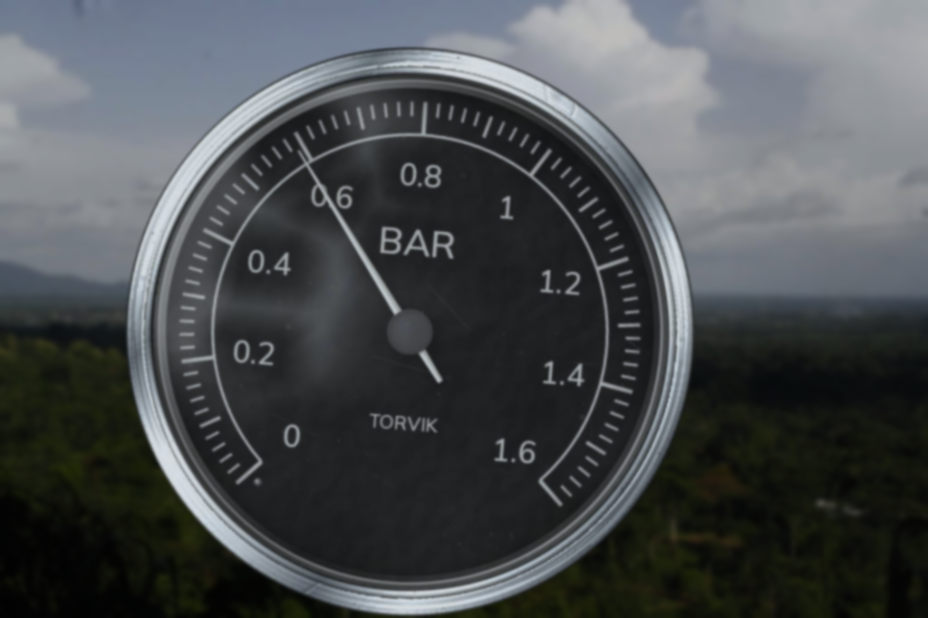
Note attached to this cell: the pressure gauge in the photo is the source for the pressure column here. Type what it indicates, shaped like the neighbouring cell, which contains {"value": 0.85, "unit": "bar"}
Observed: {"value": 0.59, "unit": "bar"}
